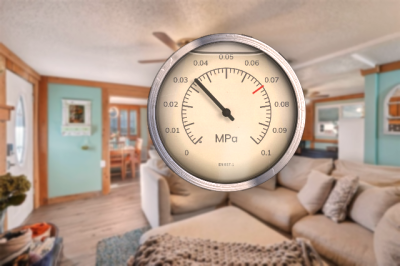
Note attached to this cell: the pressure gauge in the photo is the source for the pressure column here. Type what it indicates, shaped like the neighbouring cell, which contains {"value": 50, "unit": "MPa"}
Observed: {"value": 0.034, "unit": "MPa"}
